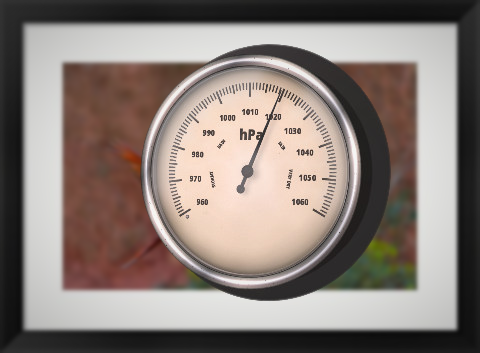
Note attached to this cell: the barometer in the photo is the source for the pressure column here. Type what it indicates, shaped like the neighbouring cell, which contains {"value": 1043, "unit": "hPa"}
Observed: {"value": 1020, "unit": "hPa"}
